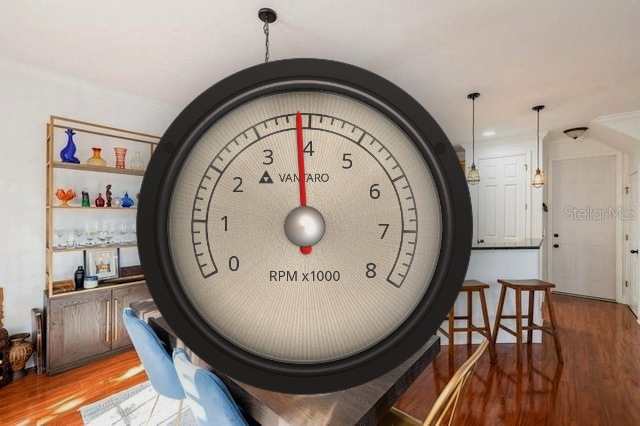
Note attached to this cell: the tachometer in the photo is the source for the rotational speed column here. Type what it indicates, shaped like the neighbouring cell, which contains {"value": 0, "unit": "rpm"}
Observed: {"value": 3800, "unit": "rpm"}
